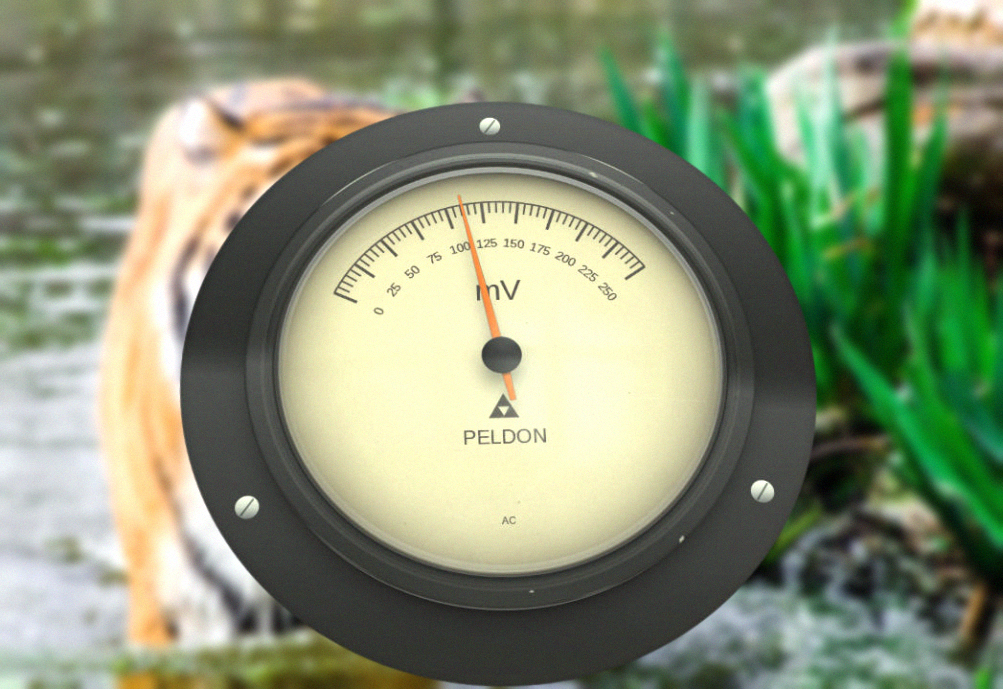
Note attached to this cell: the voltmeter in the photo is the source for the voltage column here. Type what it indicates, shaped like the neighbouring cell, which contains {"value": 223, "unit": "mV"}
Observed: {"value": 110, "unit": "mV"}
